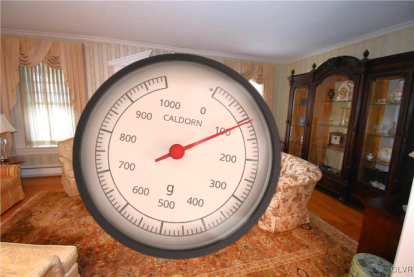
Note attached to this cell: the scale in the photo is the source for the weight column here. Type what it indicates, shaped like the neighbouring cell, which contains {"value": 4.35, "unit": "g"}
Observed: {"value": 110, "unit": "g"}
